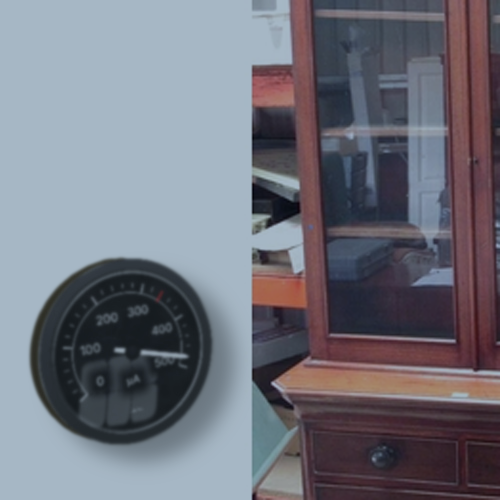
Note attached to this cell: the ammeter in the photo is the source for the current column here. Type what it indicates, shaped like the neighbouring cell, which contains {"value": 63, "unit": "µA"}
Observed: {"value": 480, "unit": "µA"}
